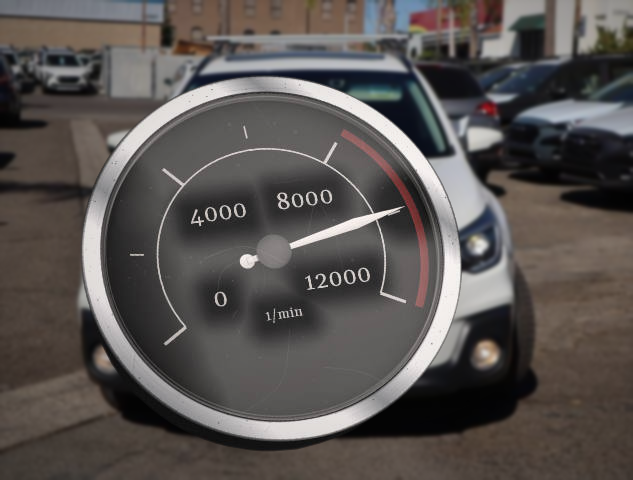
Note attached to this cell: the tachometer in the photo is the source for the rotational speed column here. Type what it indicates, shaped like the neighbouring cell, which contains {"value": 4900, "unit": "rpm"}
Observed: {"value": 10000, "unit": "rpm"}
